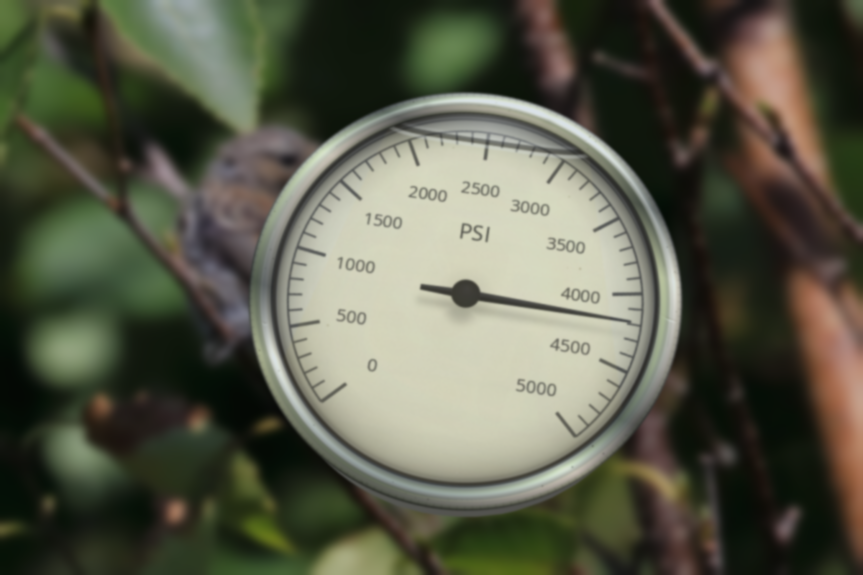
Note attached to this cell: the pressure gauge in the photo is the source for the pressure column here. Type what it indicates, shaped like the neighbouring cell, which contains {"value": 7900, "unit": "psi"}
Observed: {"value": 4200, "unit": "psi"}
